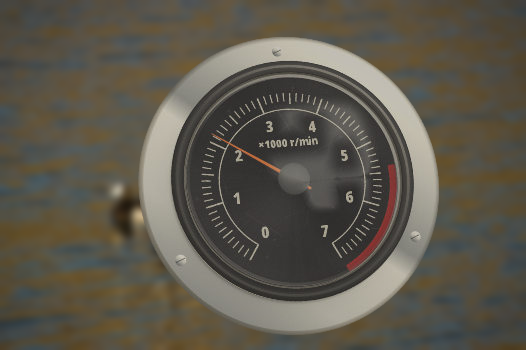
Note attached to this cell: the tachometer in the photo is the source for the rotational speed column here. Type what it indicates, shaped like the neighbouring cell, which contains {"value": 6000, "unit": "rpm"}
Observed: {"value": 2100, "unit": "rpm"}
